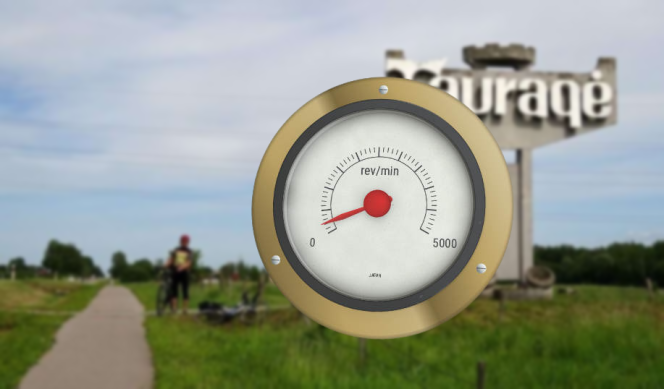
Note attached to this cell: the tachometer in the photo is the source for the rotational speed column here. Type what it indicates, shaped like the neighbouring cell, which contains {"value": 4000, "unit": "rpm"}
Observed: {"value": 200, "unit": "rpm"}
